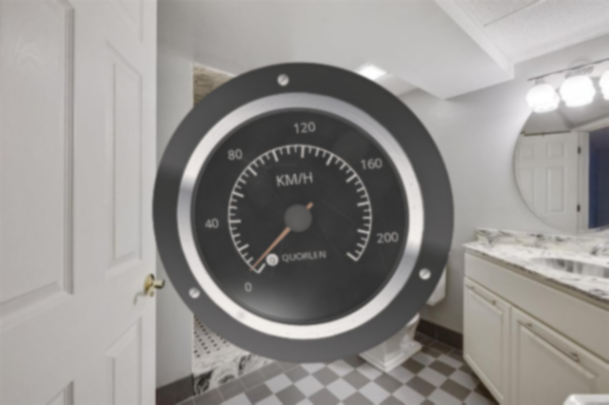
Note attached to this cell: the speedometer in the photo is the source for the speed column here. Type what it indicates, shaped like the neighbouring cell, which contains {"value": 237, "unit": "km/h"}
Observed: {"value": 5, "unit": "km/h"}
